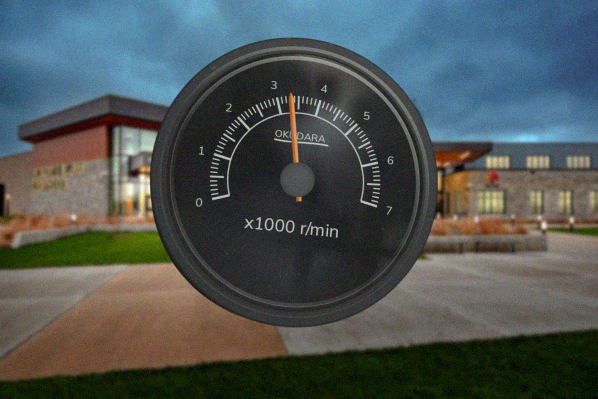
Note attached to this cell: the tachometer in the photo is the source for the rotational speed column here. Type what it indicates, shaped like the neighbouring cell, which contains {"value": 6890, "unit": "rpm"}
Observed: {"value": 3300, "unit": "rpm"}
